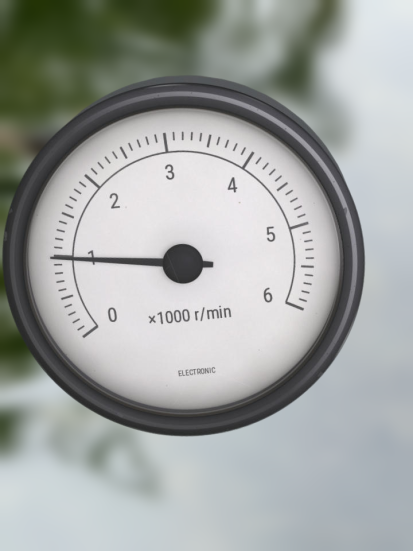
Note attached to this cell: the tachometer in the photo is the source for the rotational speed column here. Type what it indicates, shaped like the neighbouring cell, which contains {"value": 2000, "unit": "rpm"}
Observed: {"value": 1000, "unit": "rpm"}
